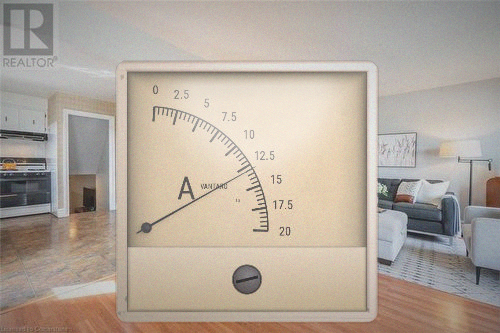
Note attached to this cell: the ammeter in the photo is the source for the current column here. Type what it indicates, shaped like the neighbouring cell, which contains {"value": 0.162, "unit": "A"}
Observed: {"value": 13, "unit": "A"}
